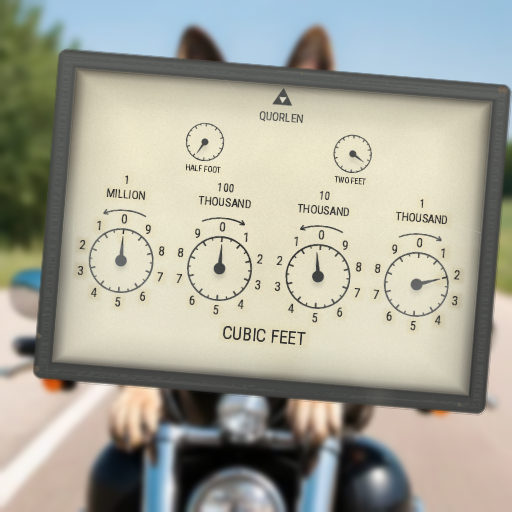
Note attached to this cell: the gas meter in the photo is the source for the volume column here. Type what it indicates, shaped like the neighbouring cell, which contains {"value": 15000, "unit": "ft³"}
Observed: {"value": 200, "unit": "ft³"}
